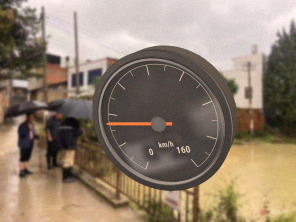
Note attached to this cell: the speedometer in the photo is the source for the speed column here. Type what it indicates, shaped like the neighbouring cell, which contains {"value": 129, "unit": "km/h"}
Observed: {"value": 35, "unit": "km/h"}
